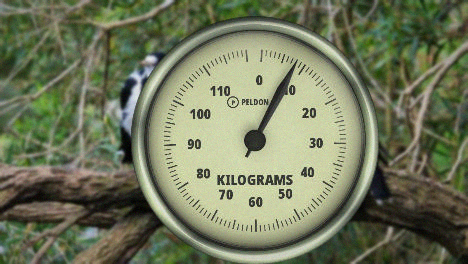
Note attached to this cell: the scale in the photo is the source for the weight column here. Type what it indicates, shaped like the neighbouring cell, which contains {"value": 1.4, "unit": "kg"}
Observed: {"value": 8, "unit": "kg"}
